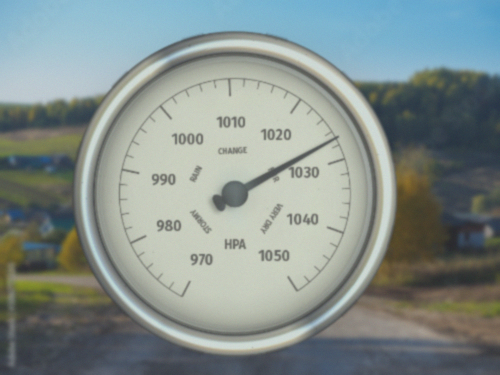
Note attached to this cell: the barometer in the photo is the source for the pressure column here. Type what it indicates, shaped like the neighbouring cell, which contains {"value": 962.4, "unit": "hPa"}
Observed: {"value": 1027, "unit": "hPa"}
